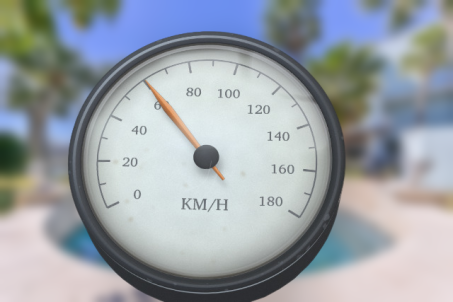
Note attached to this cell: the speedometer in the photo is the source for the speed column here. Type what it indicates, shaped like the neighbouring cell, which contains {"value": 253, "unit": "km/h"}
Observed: {"value": 60, "unit": "km/h"}
